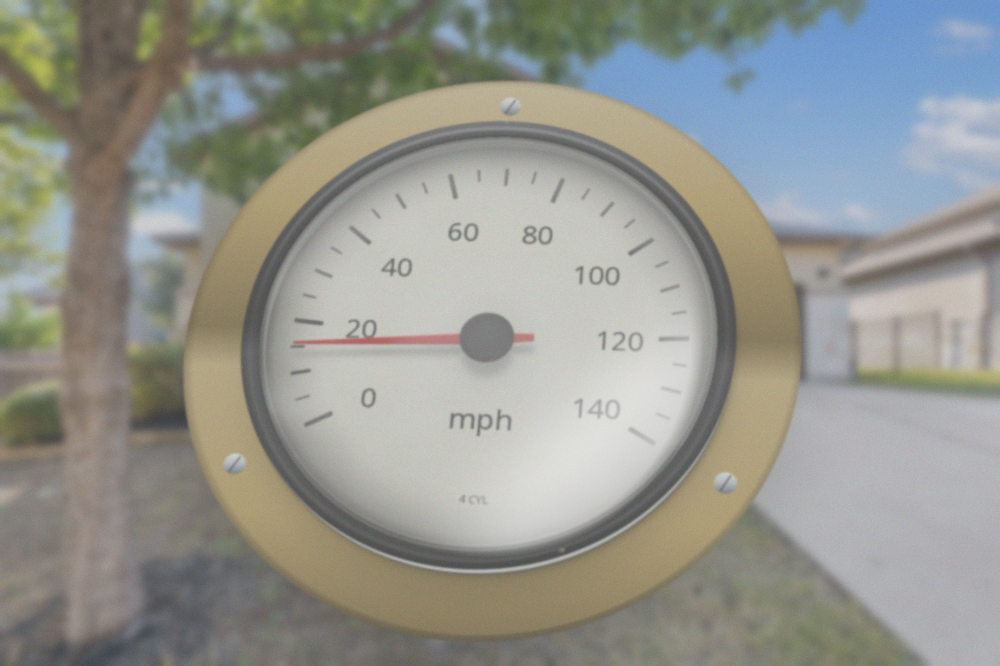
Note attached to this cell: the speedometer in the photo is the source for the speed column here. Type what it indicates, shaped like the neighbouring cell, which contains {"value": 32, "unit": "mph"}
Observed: {"value": 15, "unit": "mph"}
